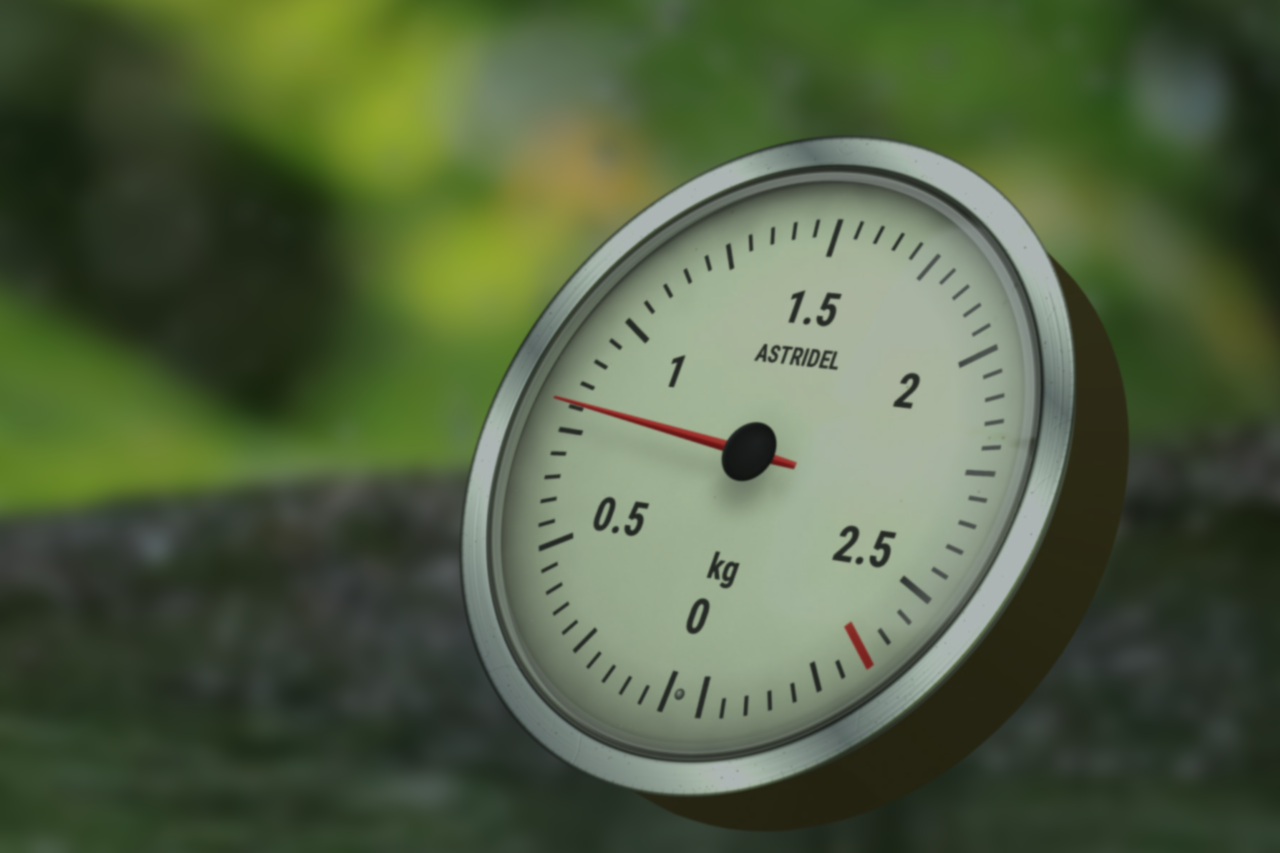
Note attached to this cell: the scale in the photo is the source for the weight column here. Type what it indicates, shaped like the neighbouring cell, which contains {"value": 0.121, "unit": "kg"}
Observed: {"value": 0.8, "unit": "kg"}
